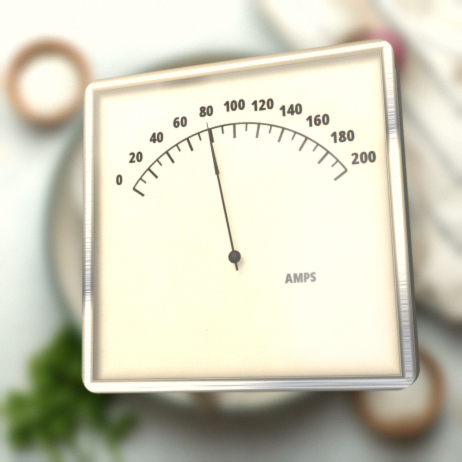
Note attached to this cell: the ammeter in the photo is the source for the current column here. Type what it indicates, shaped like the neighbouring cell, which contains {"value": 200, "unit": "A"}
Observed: {"value": 80, "unit": "A"}
